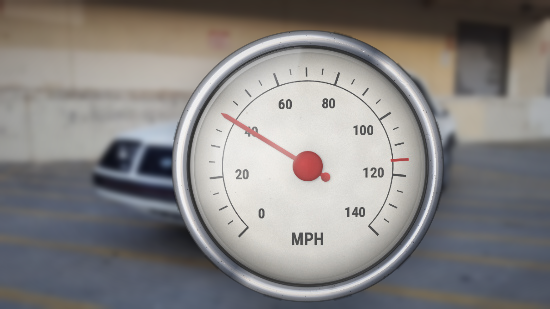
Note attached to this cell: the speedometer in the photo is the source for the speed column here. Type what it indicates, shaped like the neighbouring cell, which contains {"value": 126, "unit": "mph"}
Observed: {"value": 40, "unit": "mph"}
